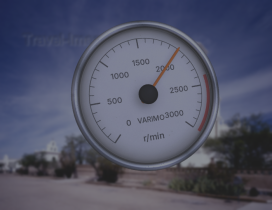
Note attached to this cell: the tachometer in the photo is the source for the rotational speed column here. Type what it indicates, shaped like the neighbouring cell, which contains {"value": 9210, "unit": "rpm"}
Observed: {"value": 2000, "unit": "rpm"}
